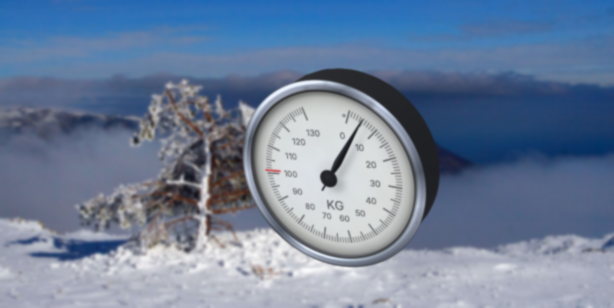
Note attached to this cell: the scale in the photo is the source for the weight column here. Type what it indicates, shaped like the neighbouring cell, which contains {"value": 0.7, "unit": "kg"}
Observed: {"value": 5, "unit": "kg"}
